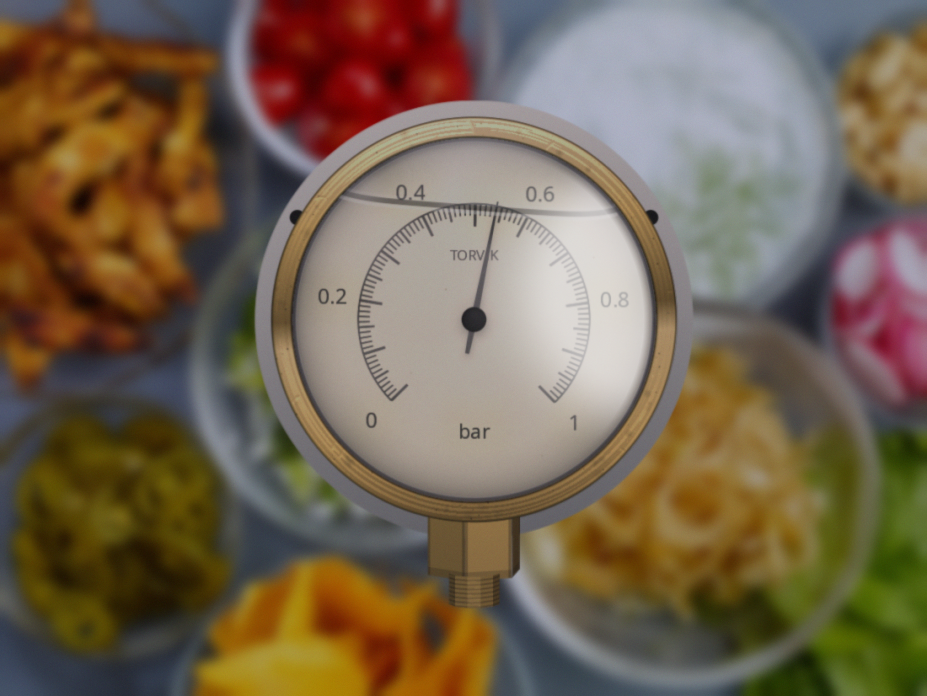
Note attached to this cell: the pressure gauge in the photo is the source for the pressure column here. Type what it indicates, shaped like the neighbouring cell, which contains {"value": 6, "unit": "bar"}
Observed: {"value": 0.54, "unit": "bar"}
